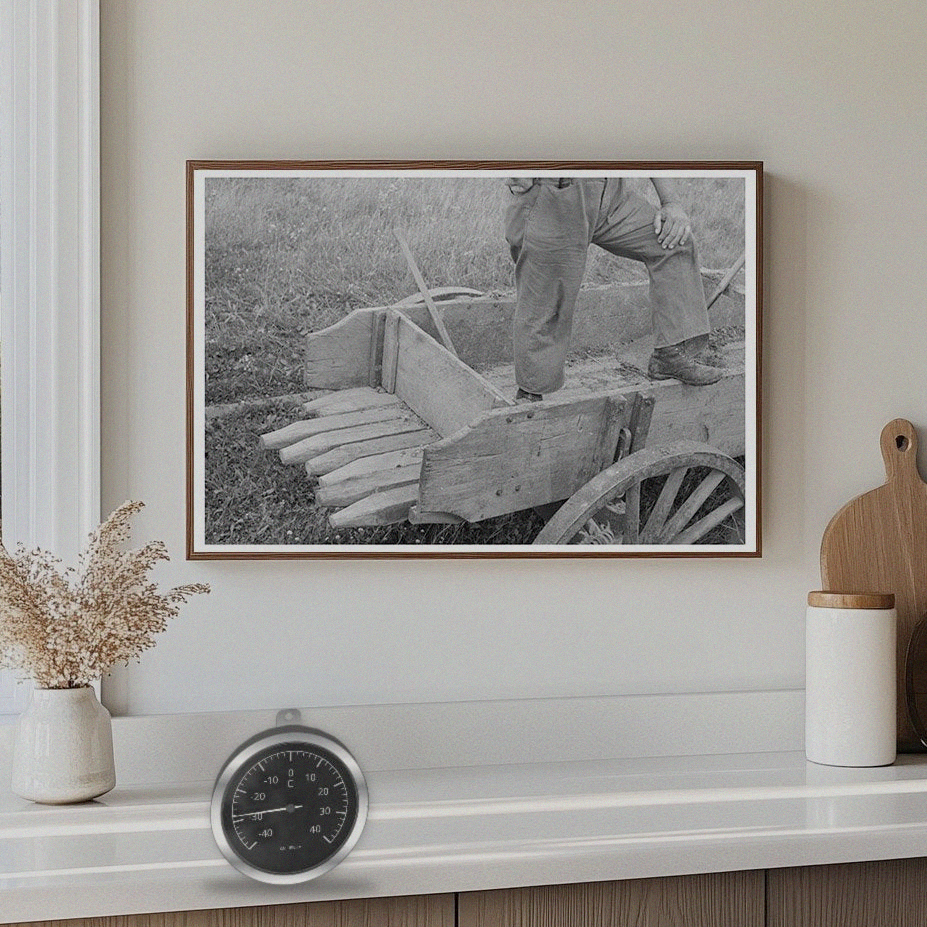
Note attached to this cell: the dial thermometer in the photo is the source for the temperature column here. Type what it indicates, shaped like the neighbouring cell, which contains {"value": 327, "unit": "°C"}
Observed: {"value": -28, "unit": "°C"}
